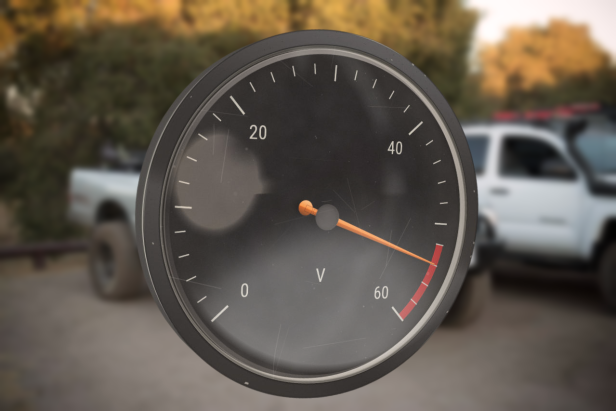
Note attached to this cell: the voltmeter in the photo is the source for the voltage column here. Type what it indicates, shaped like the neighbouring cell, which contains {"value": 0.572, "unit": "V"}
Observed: {"value": 54, "unit": "V"}
